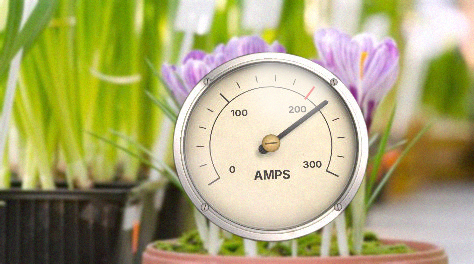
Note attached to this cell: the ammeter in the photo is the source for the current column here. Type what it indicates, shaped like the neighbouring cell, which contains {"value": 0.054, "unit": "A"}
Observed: {"value": 220, "unit": "A"}
